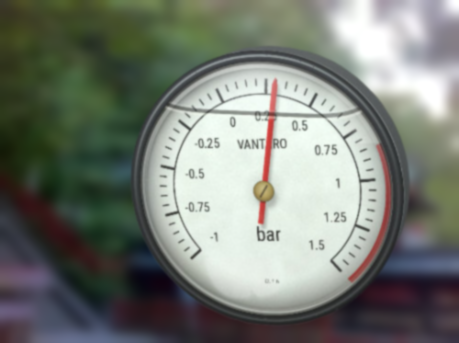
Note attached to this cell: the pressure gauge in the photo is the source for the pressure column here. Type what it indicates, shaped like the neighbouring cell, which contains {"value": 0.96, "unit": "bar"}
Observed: {"value": 0.3, "unit": "bar"}
